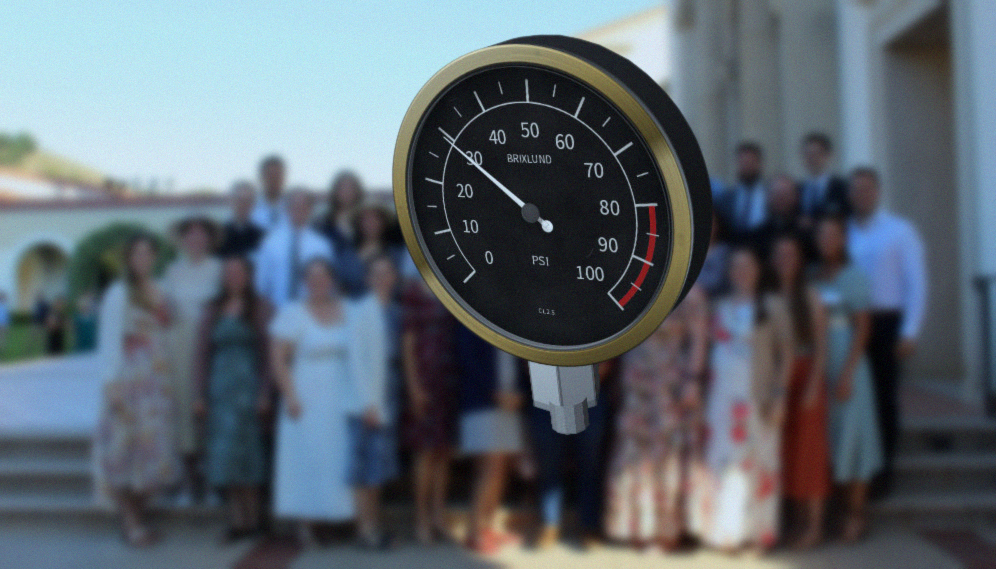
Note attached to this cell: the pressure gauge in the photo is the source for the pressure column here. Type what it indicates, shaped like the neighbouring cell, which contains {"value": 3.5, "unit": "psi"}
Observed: {"value": 30, "unit": "psi"}
